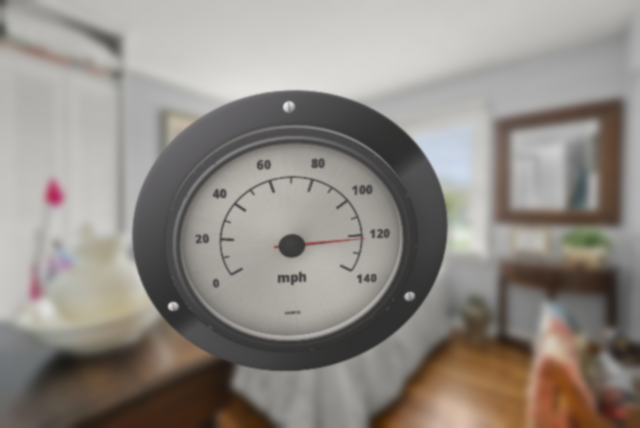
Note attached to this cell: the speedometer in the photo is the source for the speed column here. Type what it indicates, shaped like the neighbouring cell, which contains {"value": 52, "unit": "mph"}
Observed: {"value": 120, "unit": "mph"}
